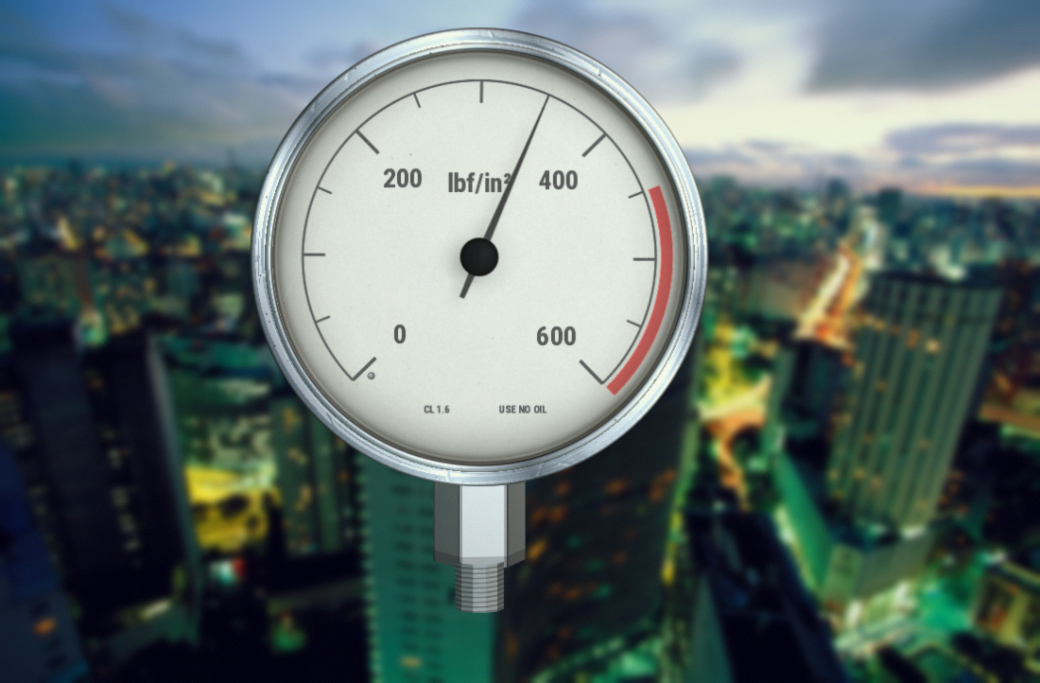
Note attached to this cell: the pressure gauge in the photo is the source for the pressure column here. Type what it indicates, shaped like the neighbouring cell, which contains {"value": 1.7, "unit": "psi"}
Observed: {"value": 350, "unit": "psi"}
